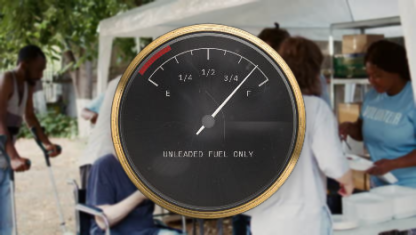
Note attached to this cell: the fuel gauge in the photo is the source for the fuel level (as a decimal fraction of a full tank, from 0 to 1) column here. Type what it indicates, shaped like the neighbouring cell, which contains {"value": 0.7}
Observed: {"value": 0.875}
